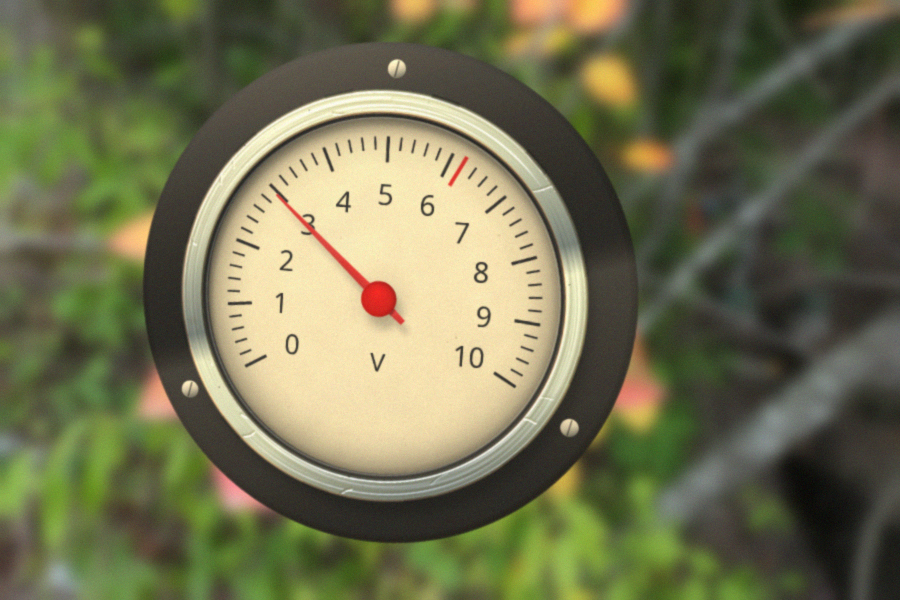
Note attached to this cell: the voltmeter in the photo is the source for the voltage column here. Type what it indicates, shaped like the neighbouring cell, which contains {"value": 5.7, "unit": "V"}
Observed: {"value": 3, "unit": "V"}
